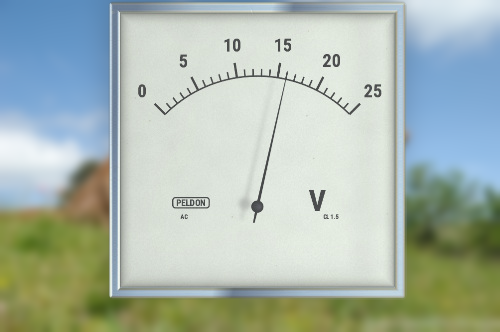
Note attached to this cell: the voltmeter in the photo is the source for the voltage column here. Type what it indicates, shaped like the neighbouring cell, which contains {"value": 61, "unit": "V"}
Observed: {"value": 16, "unit": "V"}
